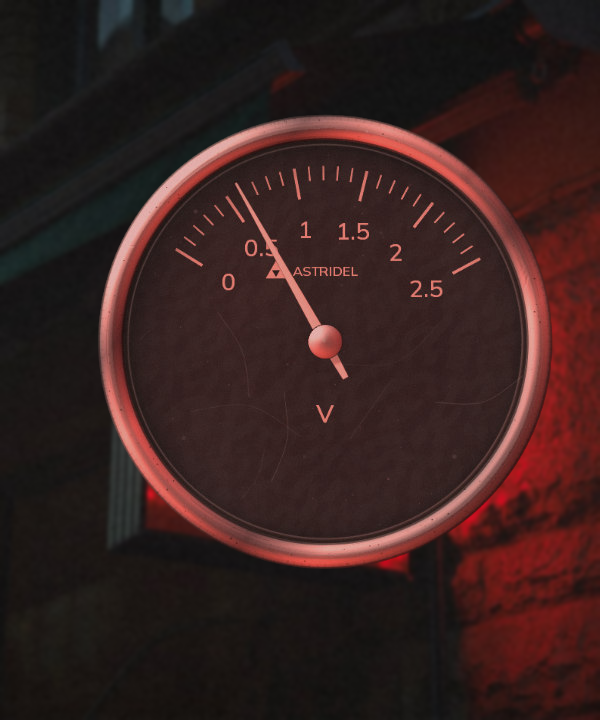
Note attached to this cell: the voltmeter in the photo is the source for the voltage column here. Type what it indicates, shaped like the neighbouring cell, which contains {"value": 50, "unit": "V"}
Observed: {"value": 0.6, "unit": "V"}
